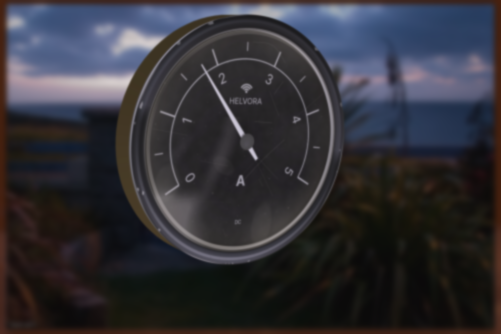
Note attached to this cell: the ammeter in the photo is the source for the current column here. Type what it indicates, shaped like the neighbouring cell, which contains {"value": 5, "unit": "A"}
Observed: {"value": 1.75, "unit": "A"}
